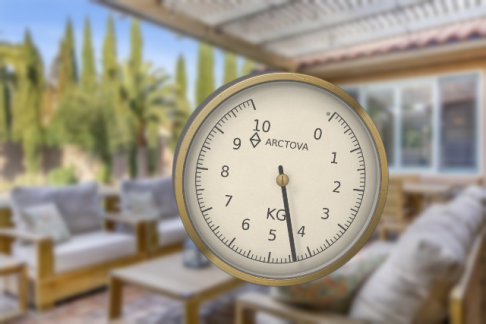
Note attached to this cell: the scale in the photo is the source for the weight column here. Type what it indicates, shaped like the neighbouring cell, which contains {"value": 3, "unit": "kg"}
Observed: {"value": 4.4, "unit": "kg"}
